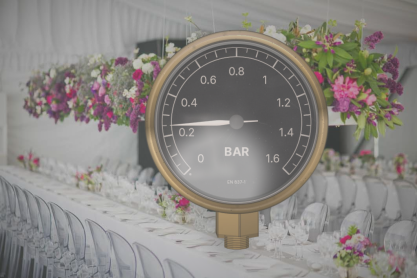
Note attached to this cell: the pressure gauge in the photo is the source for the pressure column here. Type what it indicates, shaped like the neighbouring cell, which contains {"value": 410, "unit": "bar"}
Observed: {"value": 0.25, "unit": "bar"}
